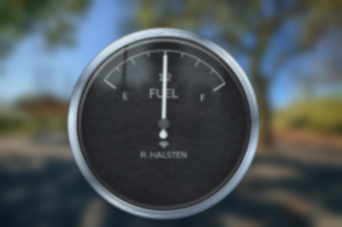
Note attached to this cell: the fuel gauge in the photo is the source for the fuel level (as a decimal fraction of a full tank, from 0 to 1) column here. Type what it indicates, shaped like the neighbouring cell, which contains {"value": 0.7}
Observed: {"value": 0.5}
